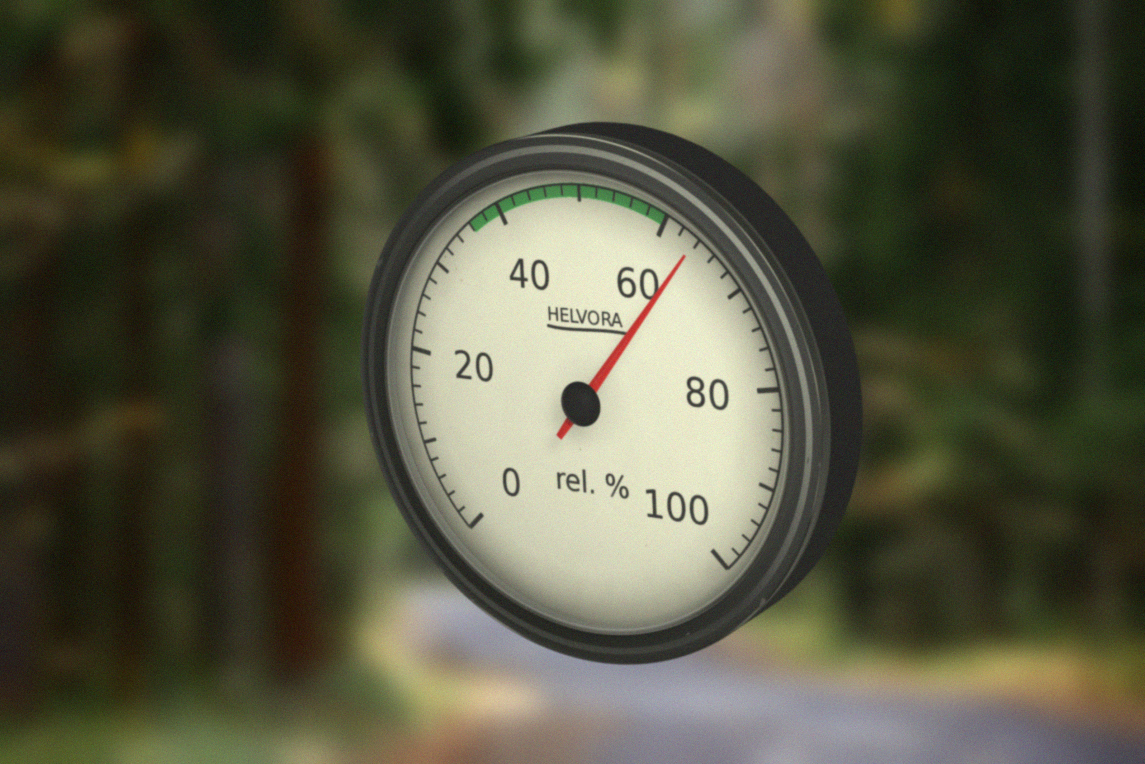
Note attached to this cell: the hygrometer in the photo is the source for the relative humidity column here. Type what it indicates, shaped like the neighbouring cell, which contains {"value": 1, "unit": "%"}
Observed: {"value": 64, "unit": "%"}
